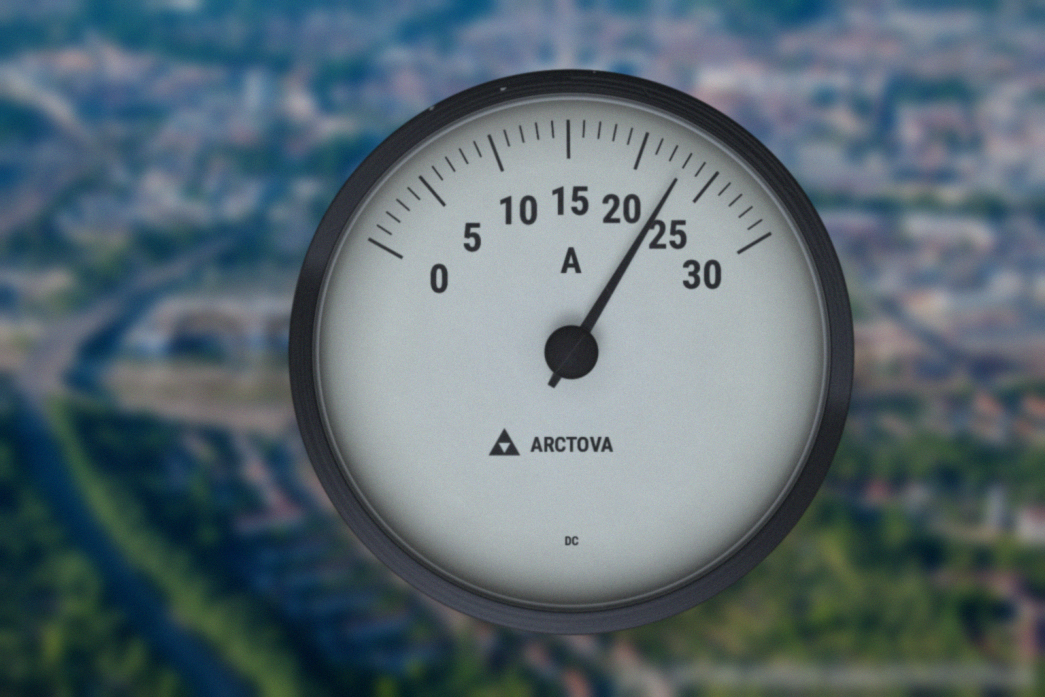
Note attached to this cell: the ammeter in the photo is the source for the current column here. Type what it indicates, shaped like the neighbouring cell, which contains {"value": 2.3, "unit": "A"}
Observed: {"value": 23, "unit": "A"}
